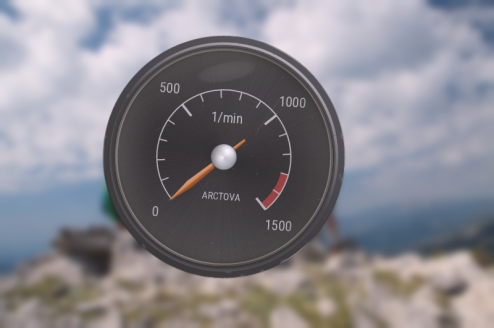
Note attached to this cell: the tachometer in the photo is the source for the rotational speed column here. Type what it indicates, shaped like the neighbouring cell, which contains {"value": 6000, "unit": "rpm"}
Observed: {"value": 0, "unit": "rpm"}
